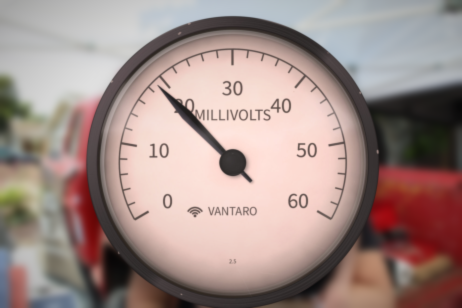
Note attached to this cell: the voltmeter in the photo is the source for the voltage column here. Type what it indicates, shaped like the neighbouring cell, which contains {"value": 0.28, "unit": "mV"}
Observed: {"value": 19, "unit": "mV"}
